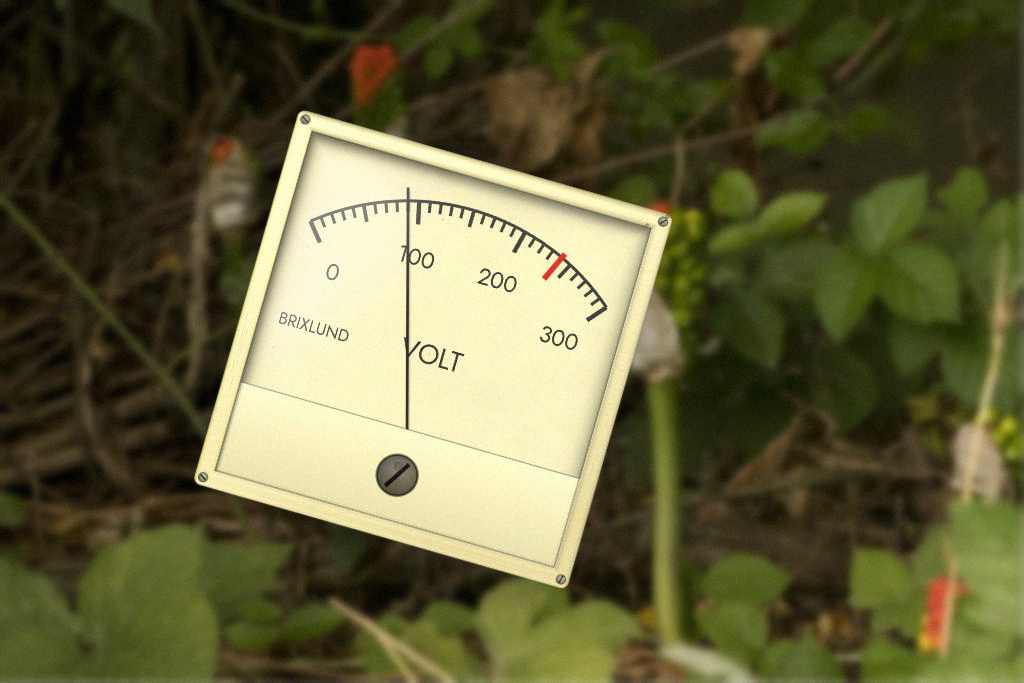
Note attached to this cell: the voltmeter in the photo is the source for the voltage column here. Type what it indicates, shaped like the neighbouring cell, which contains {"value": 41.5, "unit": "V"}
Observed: {"value": 90, "unit": "V"}
